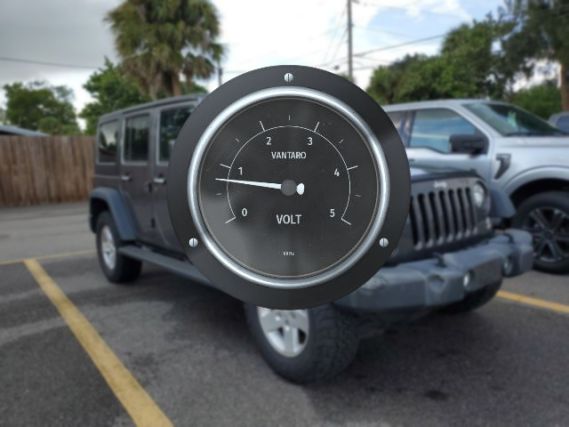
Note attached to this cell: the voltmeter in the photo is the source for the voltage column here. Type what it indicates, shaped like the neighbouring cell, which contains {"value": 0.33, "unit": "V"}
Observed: {"value": 0.75, "unit": "V"}
